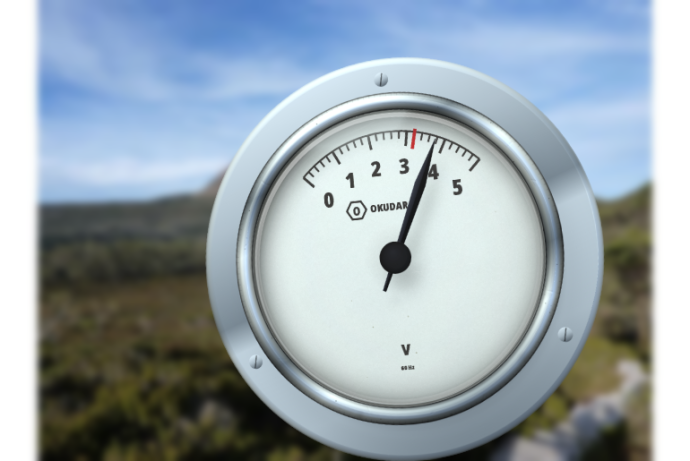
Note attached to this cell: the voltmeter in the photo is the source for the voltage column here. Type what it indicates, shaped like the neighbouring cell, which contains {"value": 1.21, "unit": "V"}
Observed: {"value": 3.8, "unit": "V"}
